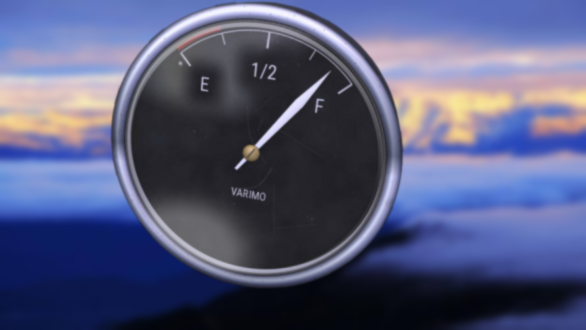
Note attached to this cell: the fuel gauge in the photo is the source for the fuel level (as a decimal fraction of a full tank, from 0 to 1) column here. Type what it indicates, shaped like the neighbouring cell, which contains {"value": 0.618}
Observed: {"value": 0.875}
